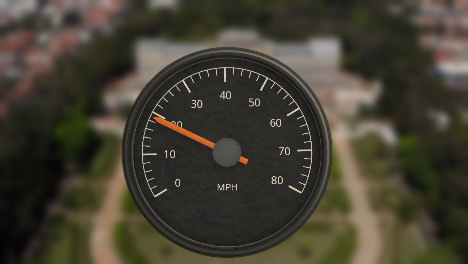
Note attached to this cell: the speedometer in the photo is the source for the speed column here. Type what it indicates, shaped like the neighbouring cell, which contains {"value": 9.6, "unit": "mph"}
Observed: {"value": 19, "unit": "mph"}
